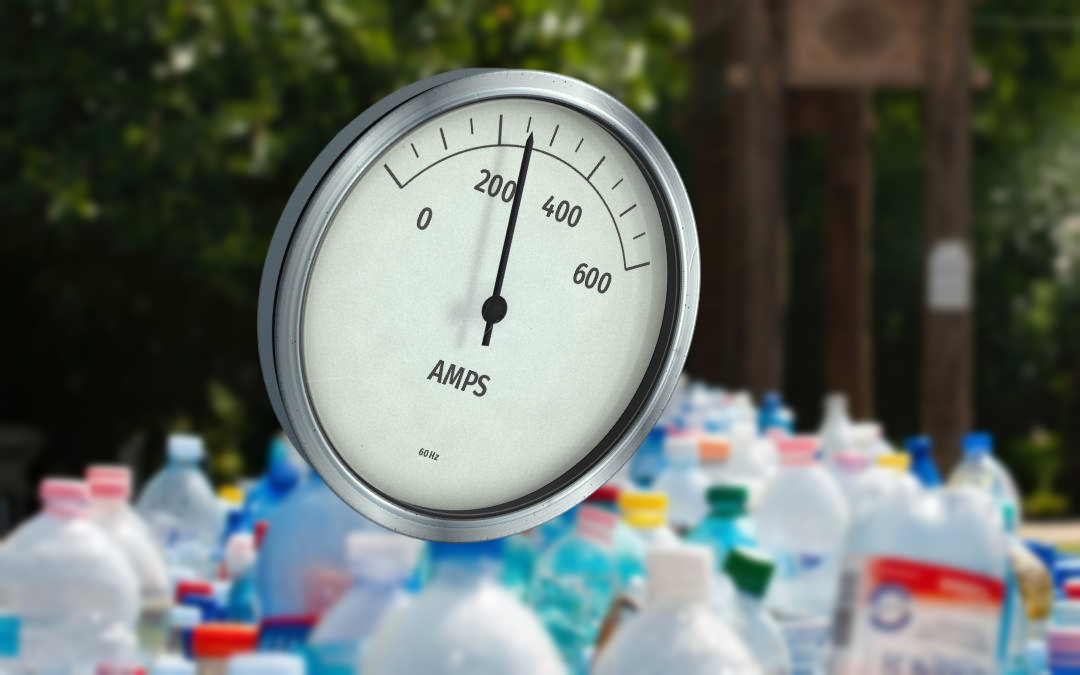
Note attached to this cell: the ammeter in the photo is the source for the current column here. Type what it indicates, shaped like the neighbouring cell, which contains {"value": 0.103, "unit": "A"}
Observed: {"value": 250, "unit": "A"}
